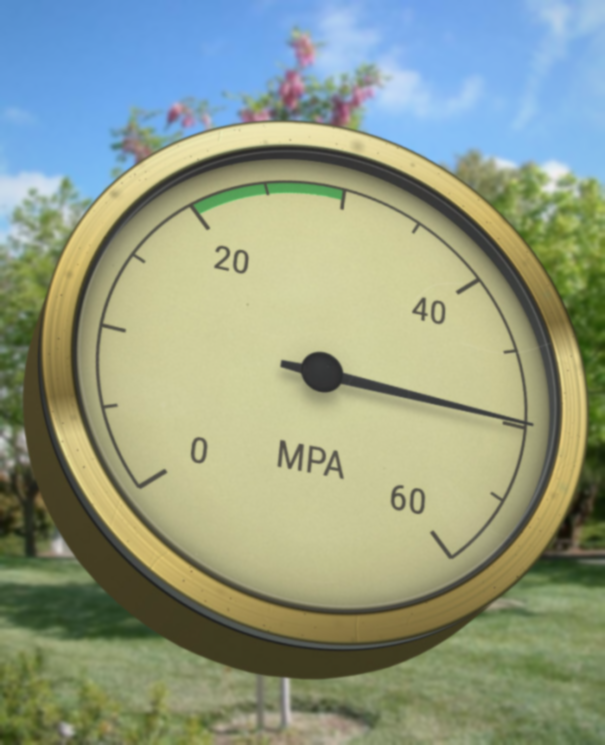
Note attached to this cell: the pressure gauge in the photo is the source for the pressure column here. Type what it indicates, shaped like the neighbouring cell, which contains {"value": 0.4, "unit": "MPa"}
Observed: {"value": 50, "unit": "MPa"}
